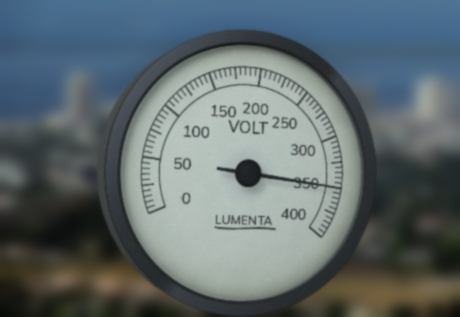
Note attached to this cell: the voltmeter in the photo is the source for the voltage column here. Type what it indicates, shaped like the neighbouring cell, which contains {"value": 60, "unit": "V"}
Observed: {"value": 350, "unit": "V"}
